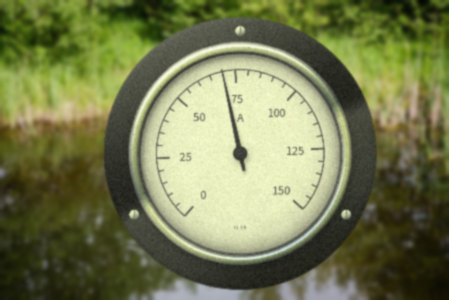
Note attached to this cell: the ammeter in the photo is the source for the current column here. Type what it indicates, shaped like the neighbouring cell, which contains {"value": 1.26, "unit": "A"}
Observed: {"value": 70, "unit": "A"}
